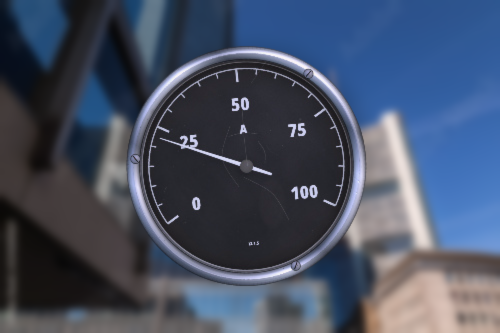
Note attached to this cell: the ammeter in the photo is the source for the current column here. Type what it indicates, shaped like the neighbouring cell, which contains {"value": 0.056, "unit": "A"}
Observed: {"value": 22.5, "unit": "A"}
